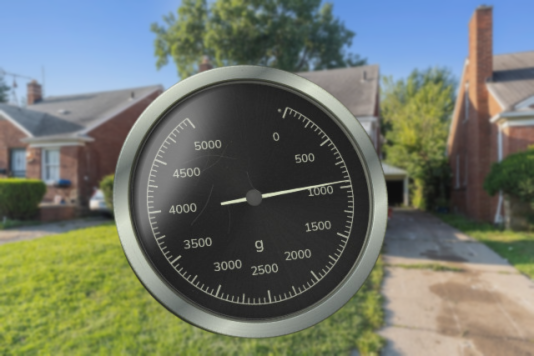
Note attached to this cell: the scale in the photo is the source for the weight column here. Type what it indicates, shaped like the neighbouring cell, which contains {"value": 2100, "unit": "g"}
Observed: {"value": 950, "unit": "g"}
